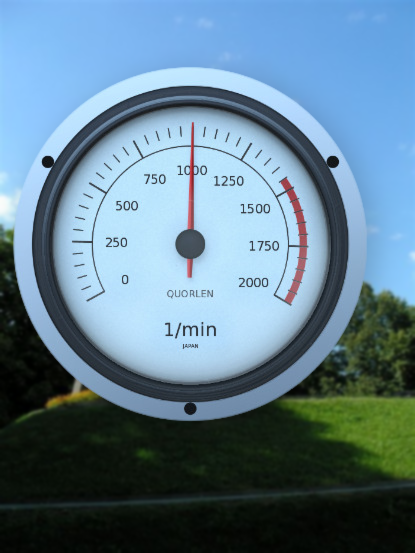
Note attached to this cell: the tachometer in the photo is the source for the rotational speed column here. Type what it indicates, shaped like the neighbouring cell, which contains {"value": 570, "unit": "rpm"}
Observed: {"value": 1000, "unit": "rpm"}
